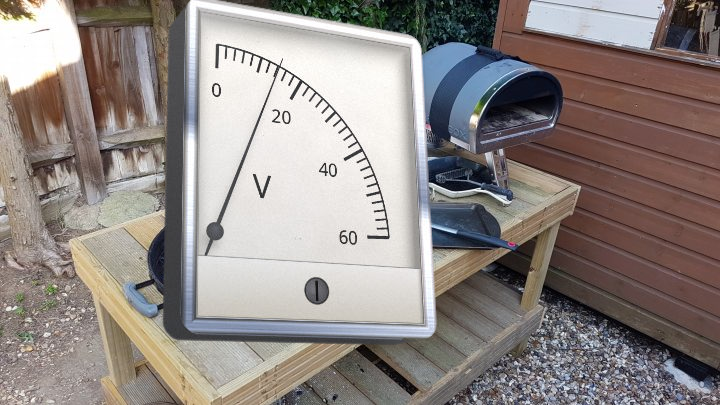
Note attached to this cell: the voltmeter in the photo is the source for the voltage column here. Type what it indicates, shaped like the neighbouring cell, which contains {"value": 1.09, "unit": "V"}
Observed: {"value": 14, "unit": "V"}
